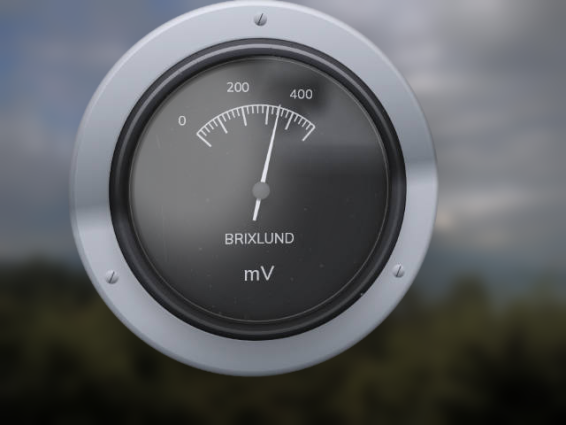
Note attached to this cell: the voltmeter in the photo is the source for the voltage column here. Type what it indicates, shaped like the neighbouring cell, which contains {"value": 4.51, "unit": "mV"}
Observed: {"value": 340, "unit": "mV"}
